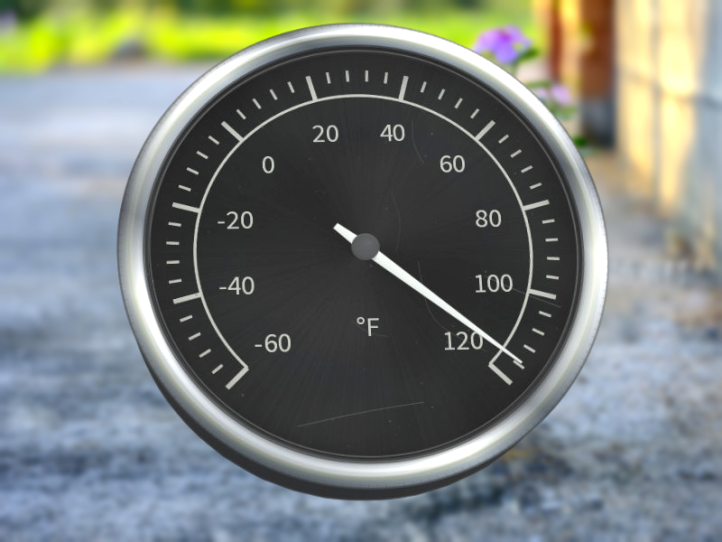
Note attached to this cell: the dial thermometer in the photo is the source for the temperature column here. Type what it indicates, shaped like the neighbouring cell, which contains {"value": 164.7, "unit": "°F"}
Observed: {"value": 116, "unit": "°F"}
